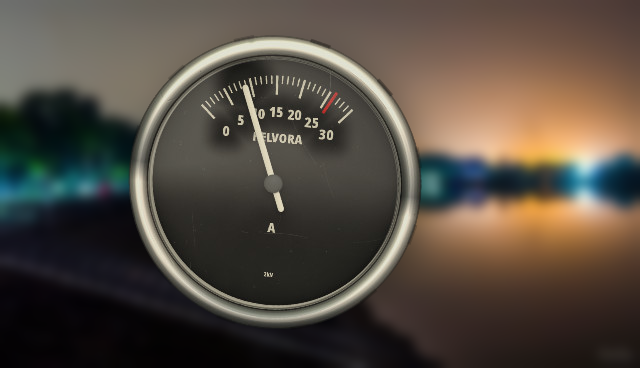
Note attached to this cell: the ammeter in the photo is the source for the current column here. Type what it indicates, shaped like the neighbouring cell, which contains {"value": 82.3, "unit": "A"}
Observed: {"value": 9, "unit": "A"}
